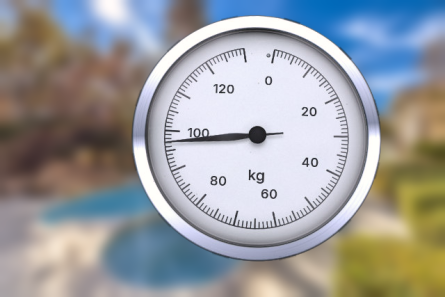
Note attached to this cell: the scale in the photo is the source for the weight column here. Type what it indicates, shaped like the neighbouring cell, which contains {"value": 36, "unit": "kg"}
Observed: {"value": 97, "unit": "kg"}
